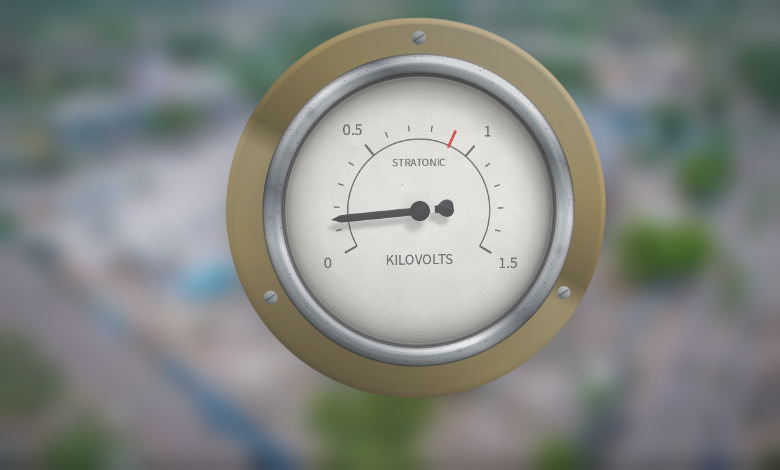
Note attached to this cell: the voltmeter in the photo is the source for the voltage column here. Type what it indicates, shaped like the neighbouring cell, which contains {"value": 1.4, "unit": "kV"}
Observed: {"value": 0.15, "unit": "kV"}
